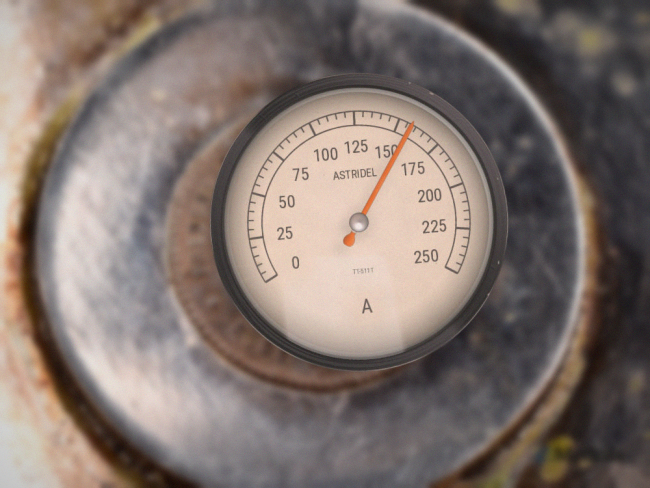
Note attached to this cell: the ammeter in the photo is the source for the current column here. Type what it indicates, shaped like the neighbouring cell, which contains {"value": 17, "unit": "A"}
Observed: {"value": 157.5, "unit": "A"}
